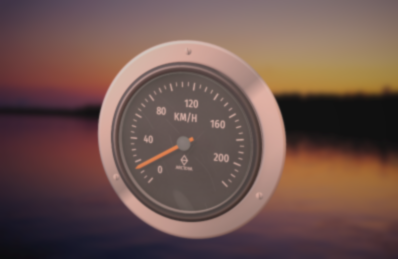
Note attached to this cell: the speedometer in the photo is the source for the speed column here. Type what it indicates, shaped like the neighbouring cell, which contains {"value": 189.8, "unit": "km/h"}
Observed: {"value": 15, "unit": "km/h"}
